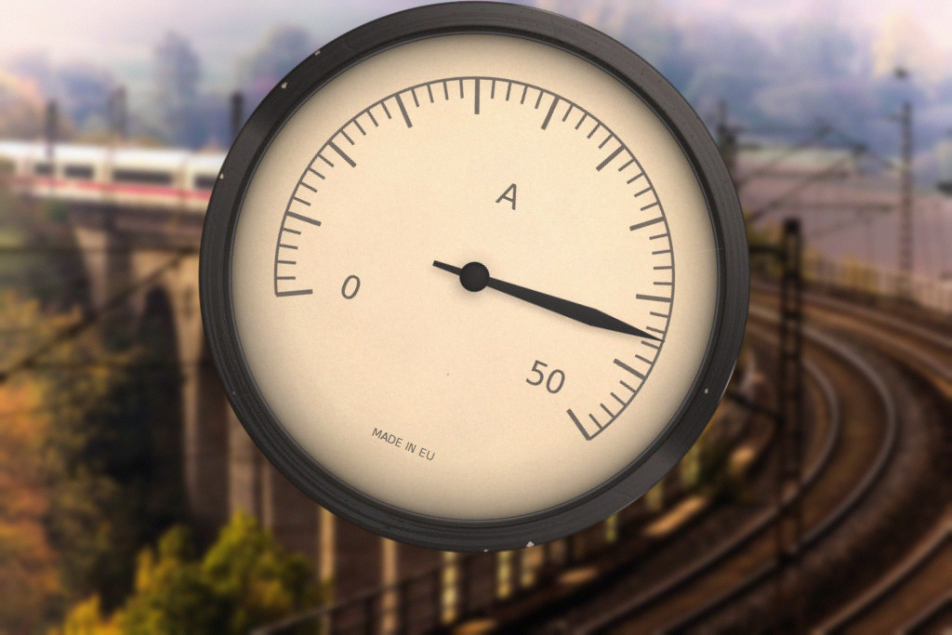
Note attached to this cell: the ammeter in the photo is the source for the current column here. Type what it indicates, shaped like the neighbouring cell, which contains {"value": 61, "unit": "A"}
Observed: {"value": 42.5, "unit": "A"}
